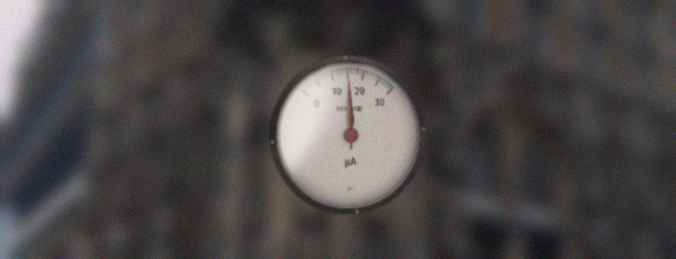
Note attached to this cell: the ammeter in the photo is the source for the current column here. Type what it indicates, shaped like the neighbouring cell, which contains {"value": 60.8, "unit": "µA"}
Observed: {"value": 15, "unit": "µA"}
